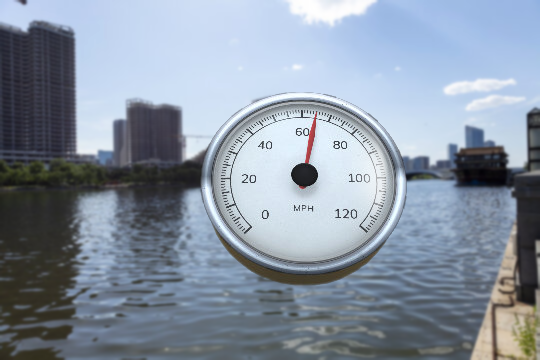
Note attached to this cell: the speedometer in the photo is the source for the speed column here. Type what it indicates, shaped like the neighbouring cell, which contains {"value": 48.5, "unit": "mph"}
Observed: {"value": 65, "unit": "mph"}
